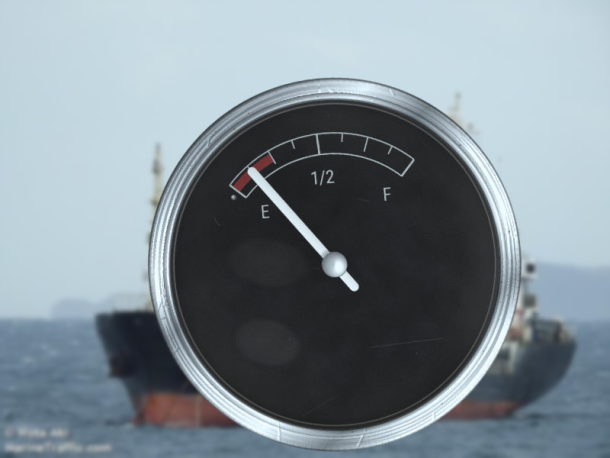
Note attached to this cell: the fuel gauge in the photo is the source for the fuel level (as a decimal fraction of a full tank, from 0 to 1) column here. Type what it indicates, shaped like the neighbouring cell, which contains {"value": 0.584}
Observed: {"value": 0.125}
